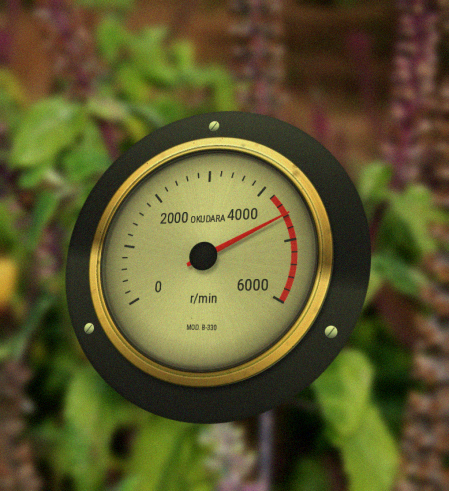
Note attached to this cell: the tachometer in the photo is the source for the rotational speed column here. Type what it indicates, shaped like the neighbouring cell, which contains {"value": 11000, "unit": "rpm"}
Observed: {"value": 4600, "unit": "rpm"}
